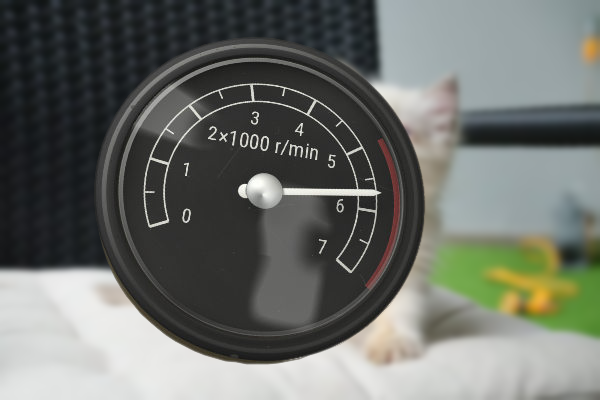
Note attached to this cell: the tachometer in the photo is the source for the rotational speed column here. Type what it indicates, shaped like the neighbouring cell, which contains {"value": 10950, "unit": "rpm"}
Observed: {"value": 5750, "unit": "rpm"}
